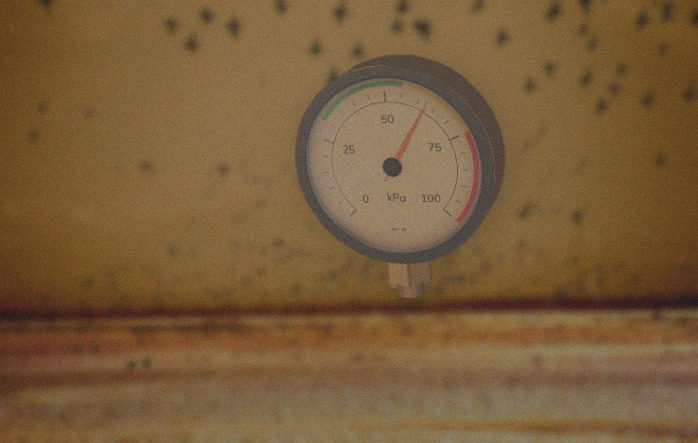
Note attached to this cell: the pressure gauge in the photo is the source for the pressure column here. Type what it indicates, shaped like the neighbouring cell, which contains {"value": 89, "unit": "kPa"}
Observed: {"value": 62.5, "unit": "kPa"}
